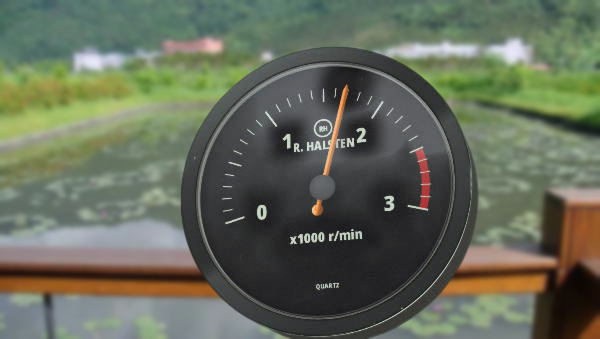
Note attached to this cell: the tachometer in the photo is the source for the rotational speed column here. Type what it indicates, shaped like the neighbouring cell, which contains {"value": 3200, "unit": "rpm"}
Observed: {"value": 1700, "unit": "rpm"}
